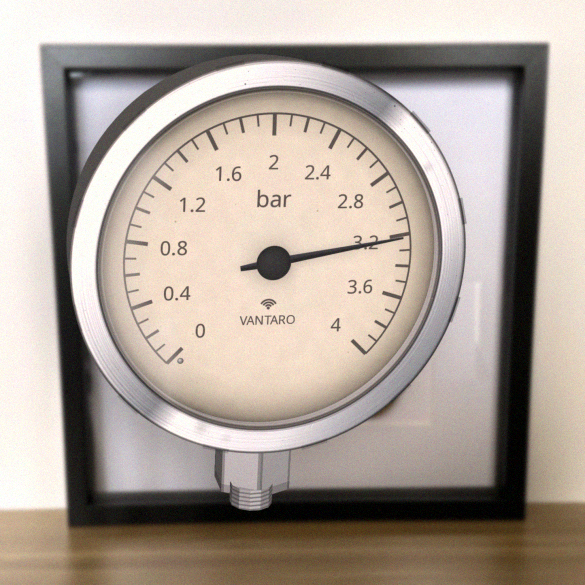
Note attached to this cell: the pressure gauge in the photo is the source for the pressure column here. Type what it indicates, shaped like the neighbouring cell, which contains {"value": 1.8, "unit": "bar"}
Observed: {"value": 3.2, "unit": "bar"}
